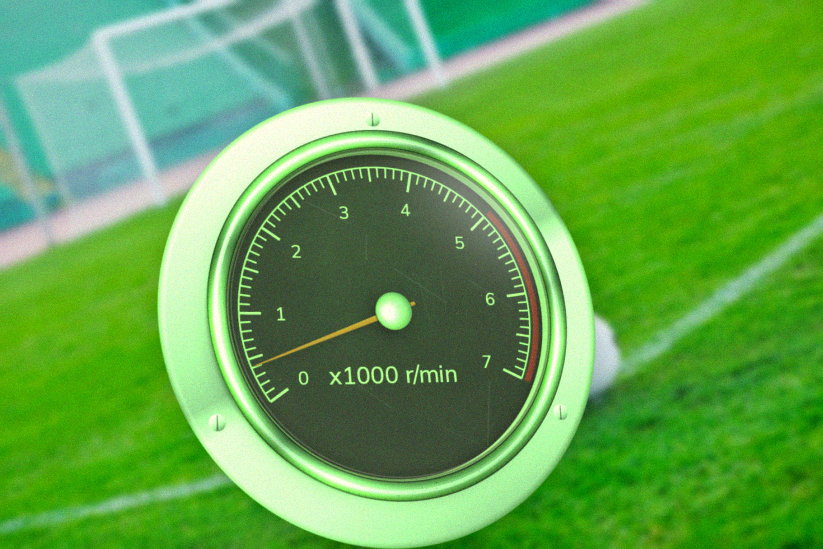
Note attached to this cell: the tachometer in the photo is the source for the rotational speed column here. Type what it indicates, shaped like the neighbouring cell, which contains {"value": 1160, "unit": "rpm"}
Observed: {"value": 400, "unit": "rpm"}
